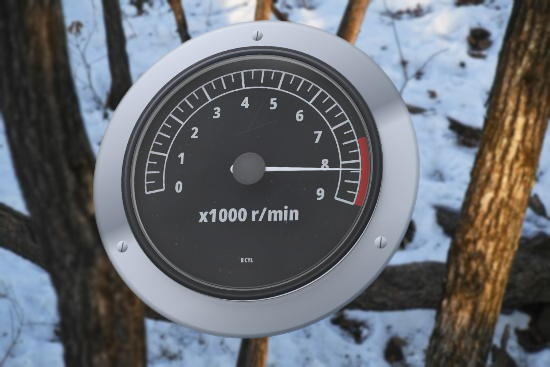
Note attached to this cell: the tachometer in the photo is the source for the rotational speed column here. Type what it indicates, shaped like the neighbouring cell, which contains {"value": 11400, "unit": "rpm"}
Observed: {"value": 8250, "unit": "rpm"}
